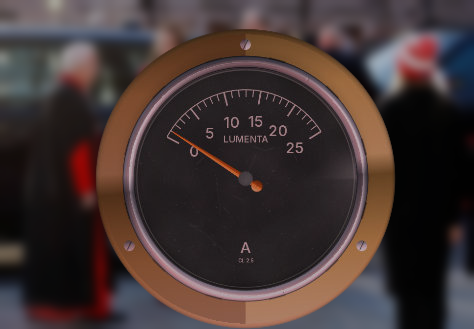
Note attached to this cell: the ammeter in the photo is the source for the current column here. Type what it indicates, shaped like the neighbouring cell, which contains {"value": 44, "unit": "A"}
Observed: {"value": 1, "unit": "A"}
